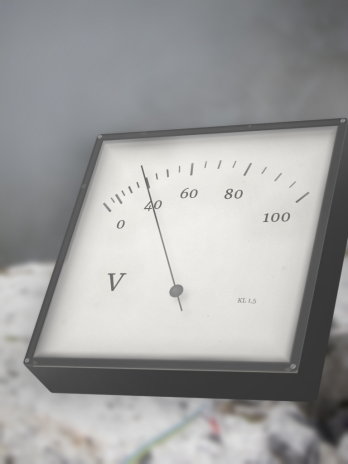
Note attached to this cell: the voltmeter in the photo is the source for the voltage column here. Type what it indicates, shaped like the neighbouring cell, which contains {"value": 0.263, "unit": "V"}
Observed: {"value": 40, "unit": "V"}
